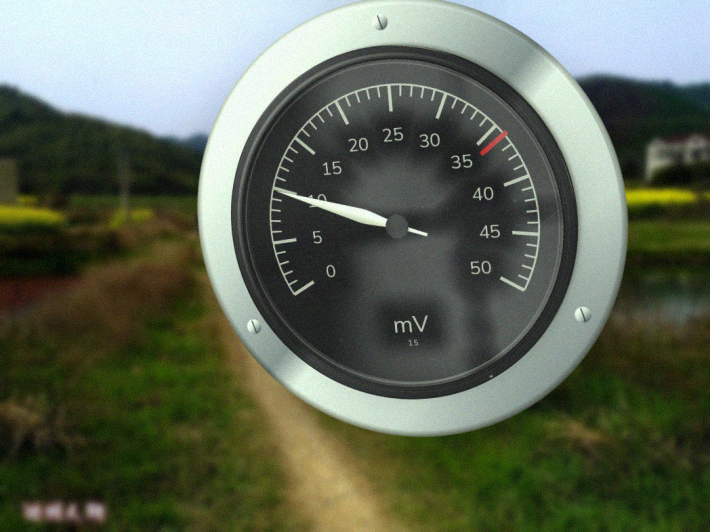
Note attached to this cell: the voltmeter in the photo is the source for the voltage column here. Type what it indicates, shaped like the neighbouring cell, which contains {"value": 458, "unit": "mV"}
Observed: {"value": 10, "unit": "mV"}
